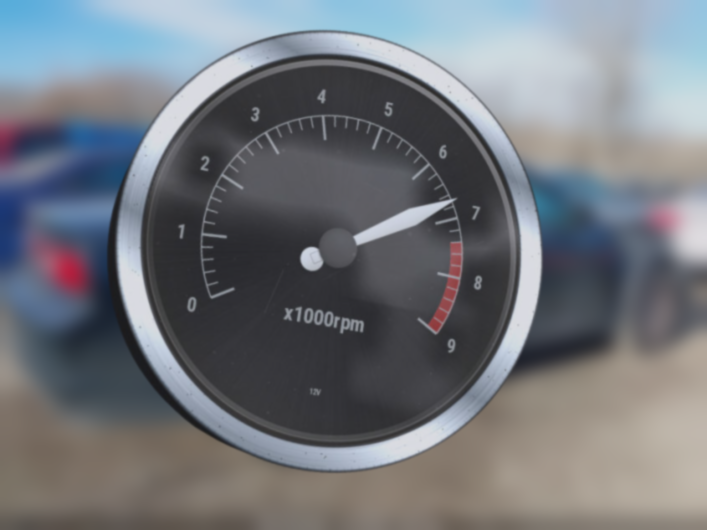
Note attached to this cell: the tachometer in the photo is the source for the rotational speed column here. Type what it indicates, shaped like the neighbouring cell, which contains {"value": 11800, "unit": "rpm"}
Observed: {"value": 6700, "unit": "rpm"}
